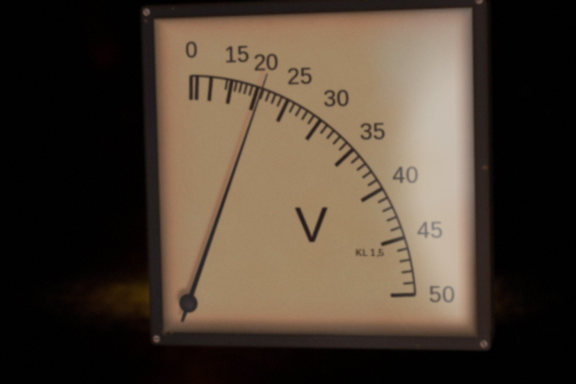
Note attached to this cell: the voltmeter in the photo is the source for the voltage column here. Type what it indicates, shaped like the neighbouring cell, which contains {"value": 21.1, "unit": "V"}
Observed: {"value": 21, "unit": "V"}
